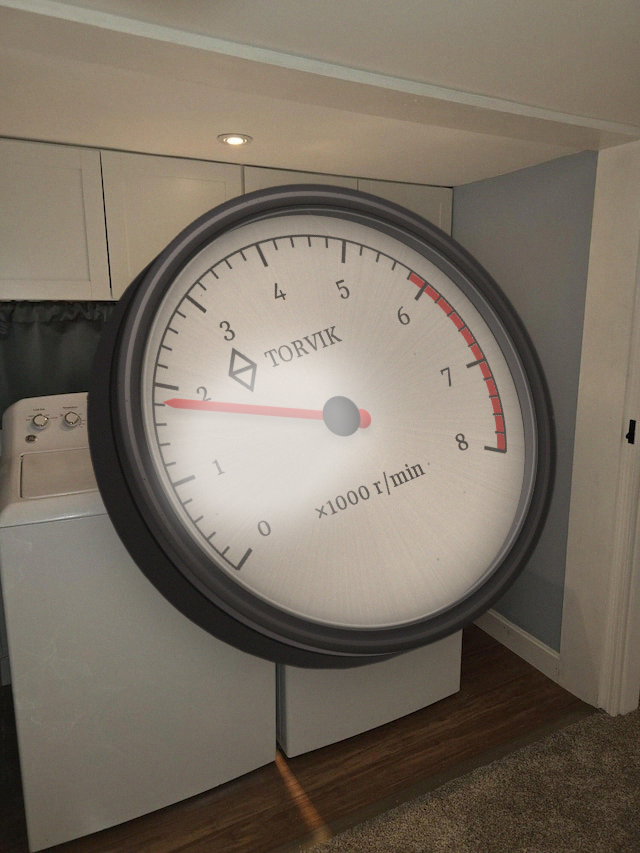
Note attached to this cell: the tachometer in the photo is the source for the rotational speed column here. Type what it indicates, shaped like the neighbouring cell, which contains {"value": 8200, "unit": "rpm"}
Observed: {"value": 1800, "unit": "rpm"}
